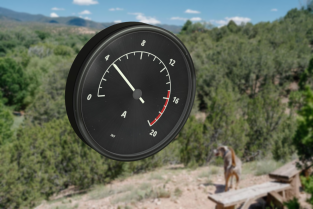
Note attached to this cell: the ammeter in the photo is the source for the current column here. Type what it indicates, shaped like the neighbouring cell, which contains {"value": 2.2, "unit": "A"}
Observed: {"value": 4, "unit": "A"}
